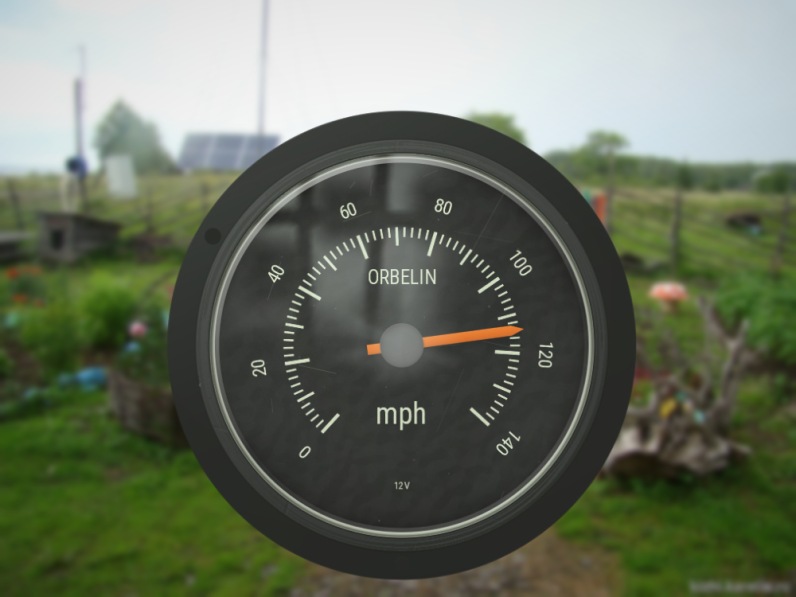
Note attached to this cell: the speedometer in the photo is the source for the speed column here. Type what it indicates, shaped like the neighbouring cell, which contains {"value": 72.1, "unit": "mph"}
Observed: {"value": 114, "unit": "mph"}
